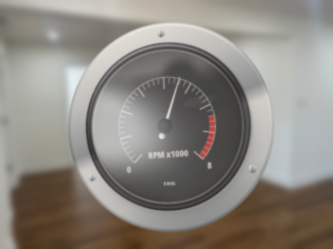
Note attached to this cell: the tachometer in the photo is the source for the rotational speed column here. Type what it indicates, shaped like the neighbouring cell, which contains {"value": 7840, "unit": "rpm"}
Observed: {"value": 4600, "unit": "rpm"}
